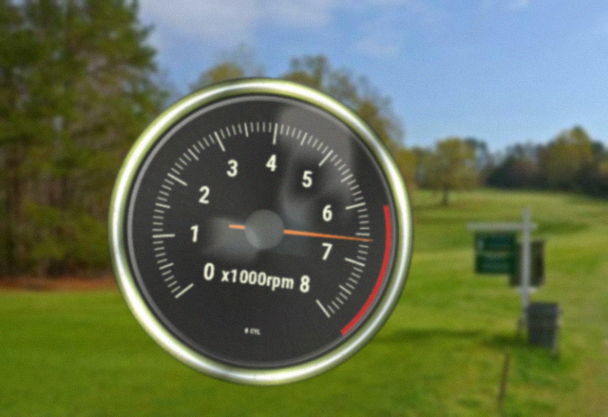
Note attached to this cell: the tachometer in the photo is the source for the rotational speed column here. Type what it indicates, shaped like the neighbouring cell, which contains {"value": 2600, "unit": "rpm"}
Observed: {"value": 6600, "unit": "rpm"}
